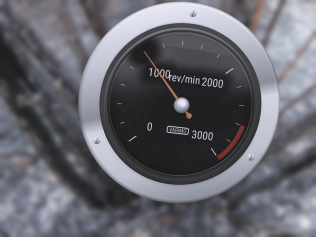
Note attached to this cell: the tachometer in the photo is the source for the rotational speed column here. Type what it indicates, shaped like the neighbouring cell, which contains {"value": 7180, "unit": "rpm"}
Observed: {"value": 1000, "unit": "rpm"}
